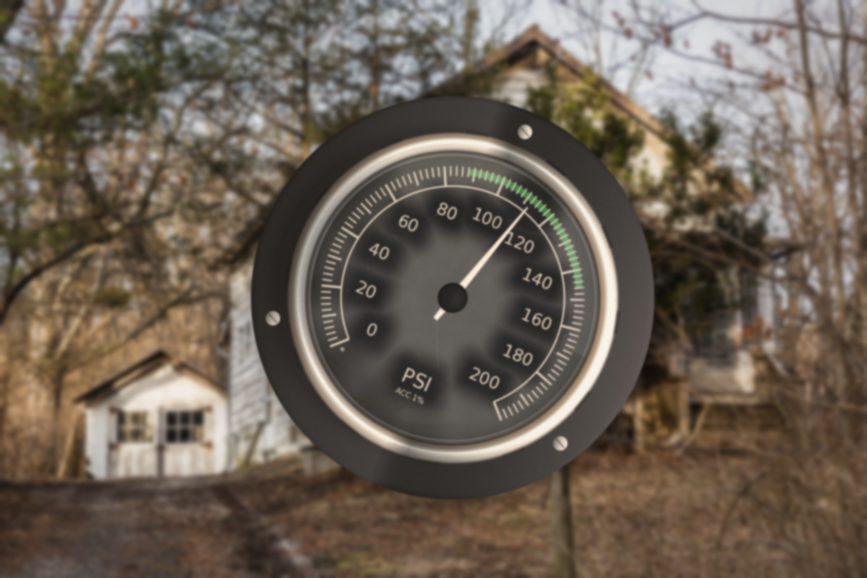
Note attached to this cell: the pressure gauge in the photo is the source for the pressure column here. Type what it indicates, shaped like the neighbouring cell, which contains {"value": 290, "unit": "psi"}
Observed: {"value": 112, "unit": "psi"}
